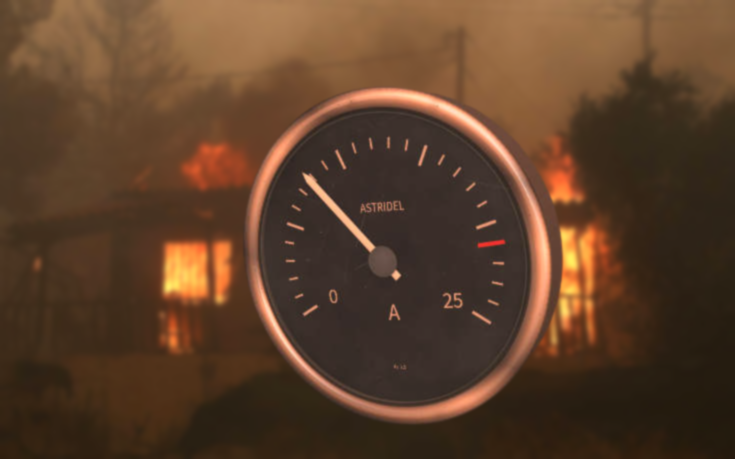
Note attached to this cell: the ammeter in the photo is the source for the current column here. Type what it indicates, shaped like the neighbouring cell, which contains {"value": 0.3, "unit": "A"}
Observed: {"value": 8, "unit": "A"}
